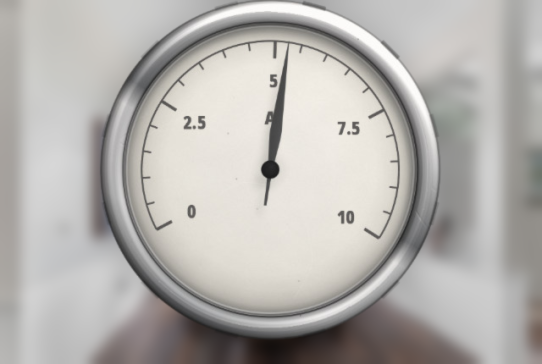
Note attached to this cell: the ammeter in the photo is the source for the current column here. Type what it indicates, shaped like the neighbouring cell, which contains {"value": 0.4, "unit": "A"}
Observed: {"value": 5.25, "unit": "A"}
